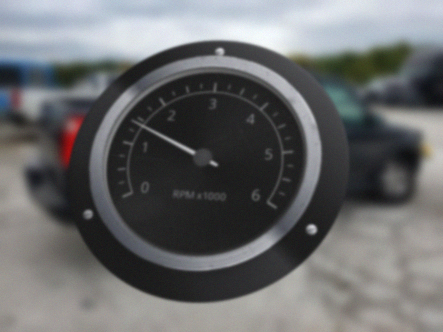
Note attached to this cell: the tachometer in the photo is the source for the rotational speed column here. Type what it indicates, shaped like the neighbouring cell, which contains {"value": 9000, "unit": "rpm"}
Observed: {"value": 1375, "unit": "rpm"}
